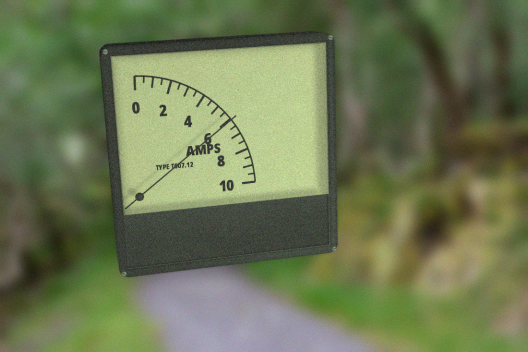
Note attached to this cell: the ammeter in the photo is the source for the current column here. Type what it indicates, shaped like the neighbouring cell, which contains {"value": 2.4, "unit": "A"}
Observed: {"value": 6, "unit": "A"}
